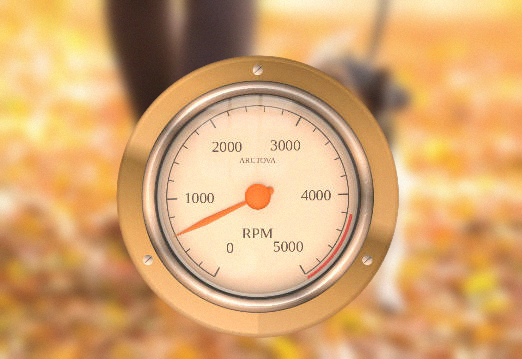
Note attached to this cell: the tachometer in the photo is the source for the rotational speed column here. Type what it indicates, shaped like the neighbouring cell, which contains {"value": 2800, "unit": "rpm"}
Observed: {"value": 600, "unit": "rpm"}
